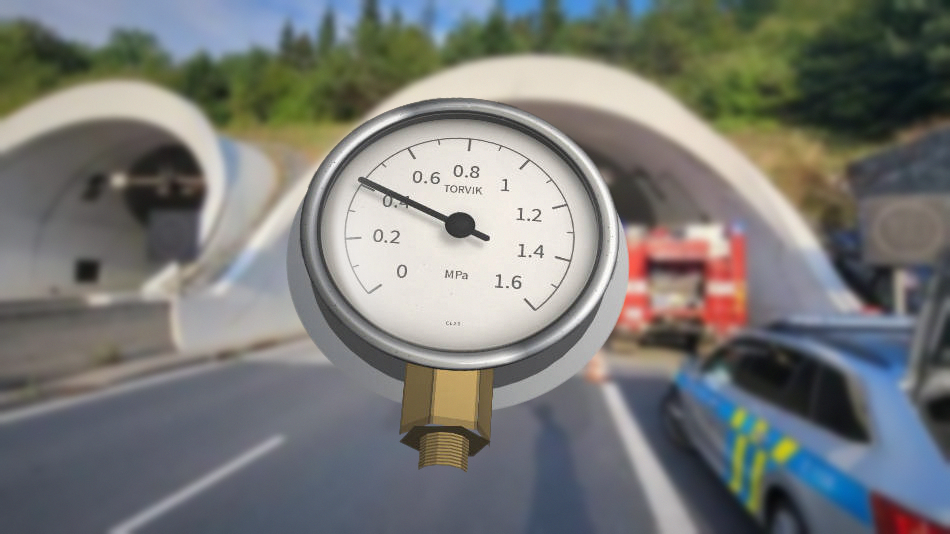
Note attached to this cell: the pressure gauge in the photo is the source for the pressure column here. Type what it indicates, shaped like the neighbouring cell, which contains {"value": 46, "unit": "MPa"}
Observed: {"value": 0.4, "unit": "MPa"}
